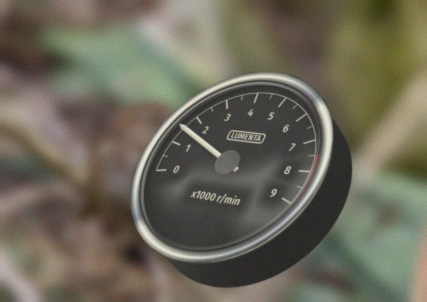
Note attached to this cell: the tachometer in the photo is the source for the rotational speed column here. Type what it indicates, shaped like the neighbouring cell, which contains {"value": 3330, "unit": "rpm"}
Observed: {"value": 1500, "unit": "rpm"}
